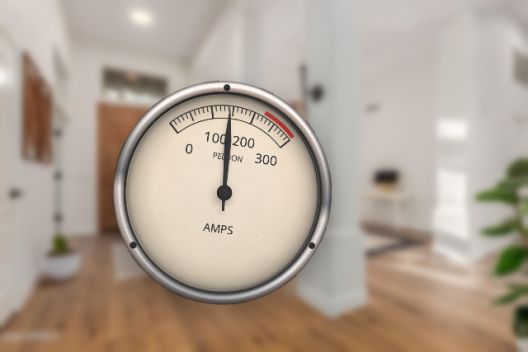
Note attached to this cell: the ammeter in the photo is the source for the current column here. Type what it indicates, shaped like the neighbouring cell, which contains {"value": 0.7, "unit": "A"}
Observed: {"value": 140, "unit": "A"}
